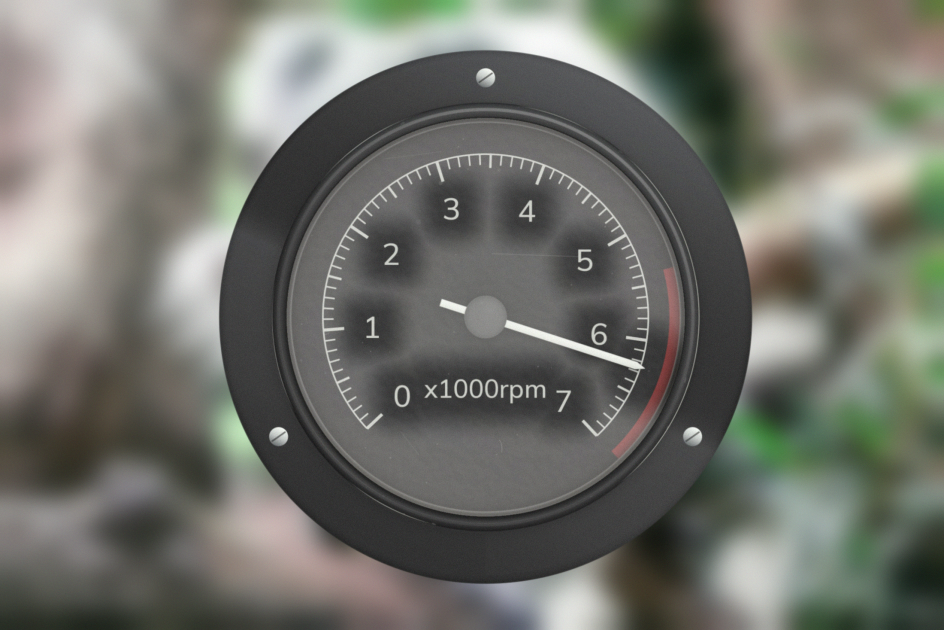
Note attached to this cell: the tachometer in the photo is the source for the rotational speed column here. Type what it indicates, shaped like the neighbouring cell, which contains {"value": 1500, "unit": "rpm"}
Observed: {"value": 6250, "unit": "rpm"}
